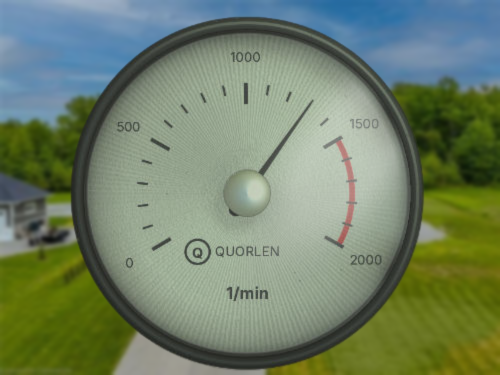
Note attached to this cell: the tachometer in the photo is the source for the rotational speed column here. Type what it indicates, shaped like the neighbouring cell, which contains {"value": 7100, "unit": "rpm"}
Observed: {"value": 1300, "unit": "rpm"}
